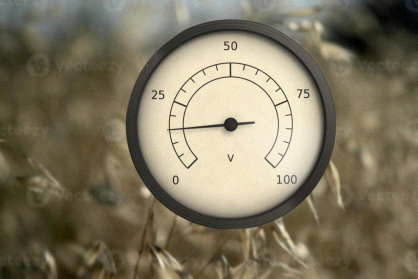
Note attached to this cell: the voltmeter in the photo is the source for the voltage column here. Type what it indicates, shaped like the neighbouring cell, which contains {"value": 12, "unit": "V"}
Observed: {"value": 15, "unit": "V"}
